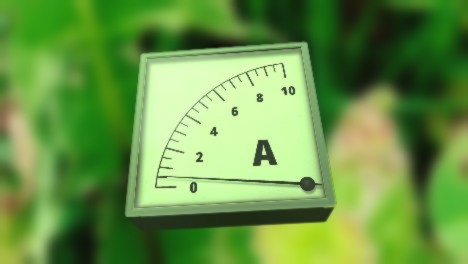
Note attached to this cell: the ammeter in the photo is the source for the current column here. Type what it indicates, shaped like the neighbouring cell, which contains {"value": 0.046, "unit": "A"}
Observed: {"value": 0.5, "unit": "A"}
